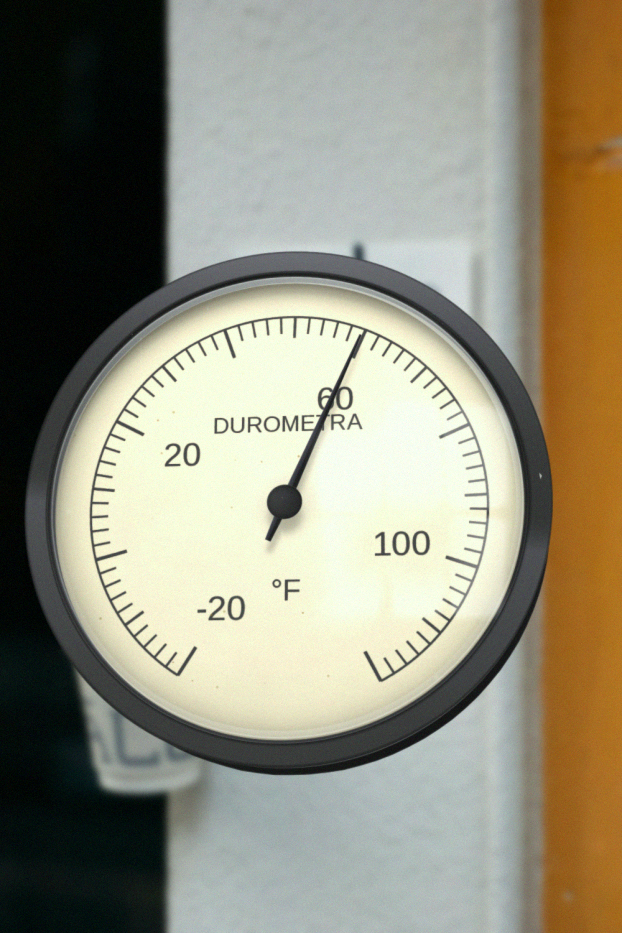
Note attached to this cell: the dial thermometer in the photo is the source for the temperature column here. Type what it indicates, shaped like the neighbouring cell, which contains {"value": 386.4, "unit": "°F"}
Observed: {"value": 60, "unit": "°F"}
